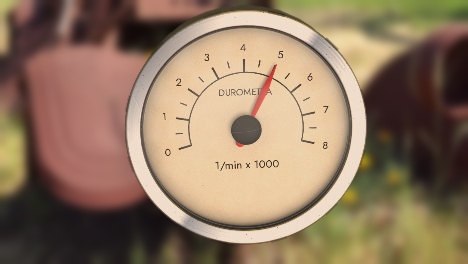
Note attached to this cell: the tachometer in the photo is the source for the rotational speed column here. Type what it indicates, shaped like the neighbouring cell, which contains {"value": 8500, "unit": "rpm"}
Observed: {"value": 5000, "unit": "rpm"}
